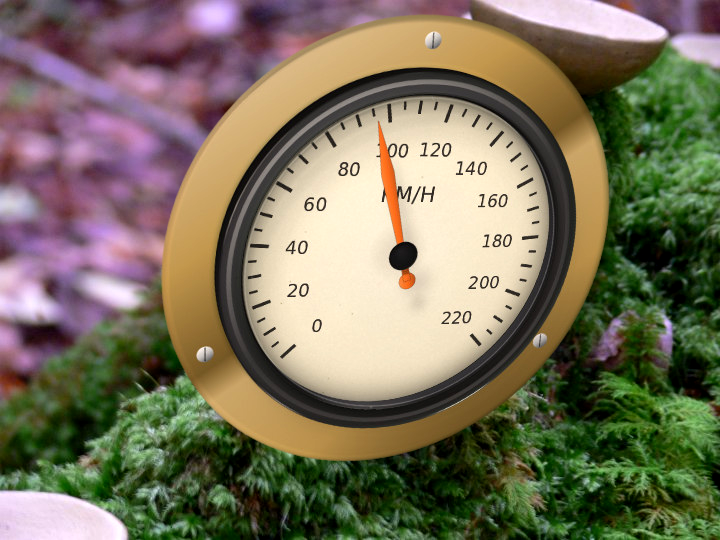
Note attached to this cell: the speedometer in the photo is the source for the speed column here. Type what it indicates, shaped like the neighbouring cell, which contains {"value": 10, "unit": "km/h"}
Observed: {"value": 95, "unit": "km/h"}
